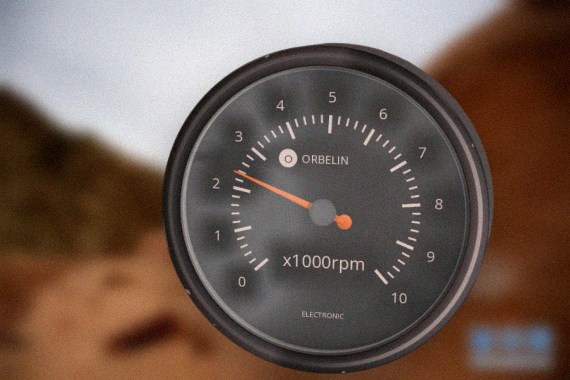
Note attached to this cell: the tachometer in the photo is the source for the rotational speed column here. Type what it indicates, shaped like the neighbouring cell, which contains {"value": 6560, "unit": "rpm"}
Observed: {"value": 2400, "unit": "rpm"}
